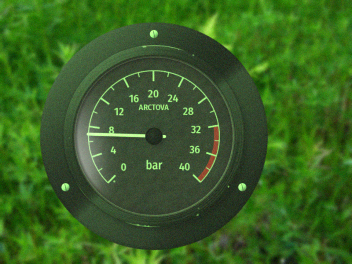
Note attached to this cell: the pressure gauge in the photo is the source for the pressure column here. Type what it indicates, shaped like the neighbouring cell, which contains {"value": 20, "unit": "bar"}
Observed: {"value": 7, "unit": "bar"}
